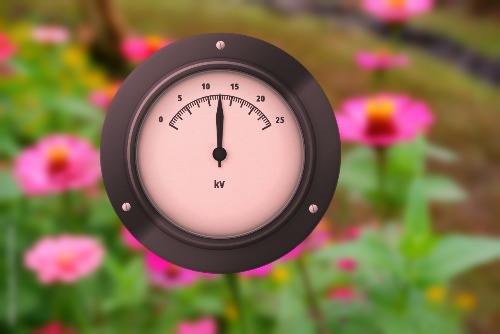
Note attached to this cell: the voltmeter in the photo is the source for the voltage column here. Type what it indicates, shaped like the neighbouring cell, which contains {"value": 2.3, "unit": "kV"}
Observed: {"value": 12.5, "unit": "kV"}
